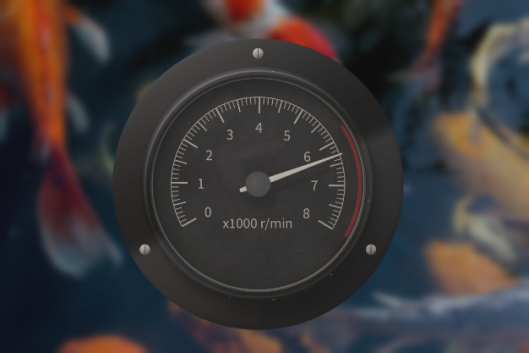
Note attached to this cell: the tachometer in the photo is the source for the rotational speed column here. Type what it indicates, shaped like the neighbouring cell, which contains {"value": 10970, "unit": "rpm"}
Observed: {"value": 6300, "unit": "rpm"}
